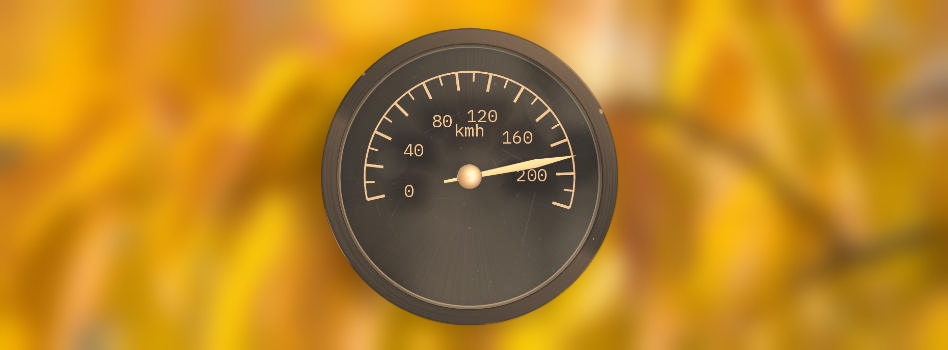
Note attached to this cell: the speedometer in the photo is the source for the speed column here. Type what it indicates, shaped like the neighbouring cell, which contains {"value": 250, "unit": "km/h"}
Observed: {"value": 190, "unit": "km/h"}
